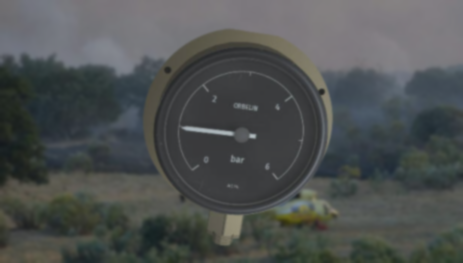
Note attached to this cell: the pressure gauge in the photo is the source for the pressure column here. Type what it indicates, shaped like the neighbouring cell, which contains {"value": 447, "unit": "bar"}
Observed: {"value": 1, "unit": "bar"}
